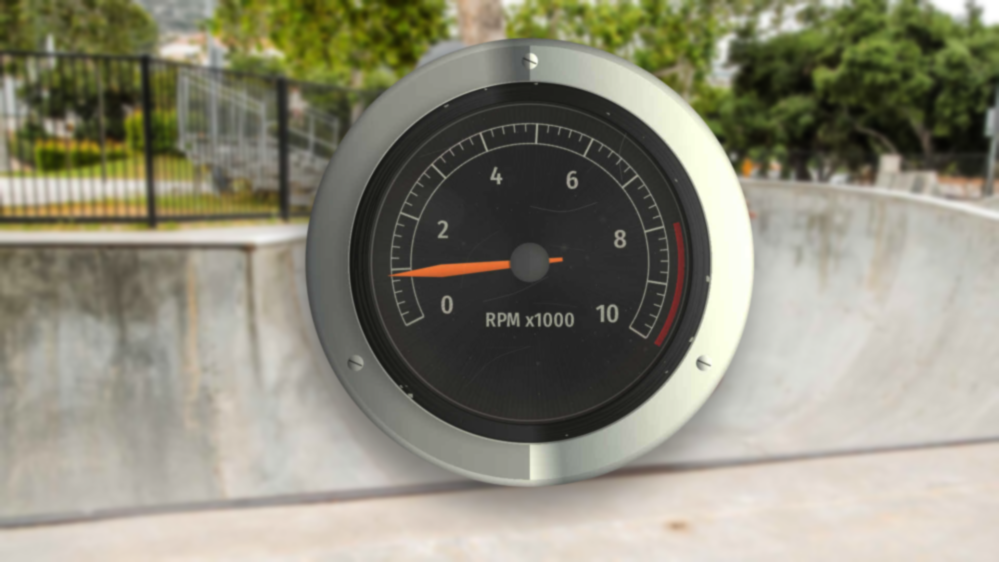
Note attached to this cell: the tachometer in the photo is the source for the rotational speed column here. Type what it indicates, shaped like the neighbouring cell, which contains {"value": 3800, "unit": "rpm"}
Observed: {"value": 900, "unit": "rpm"}
